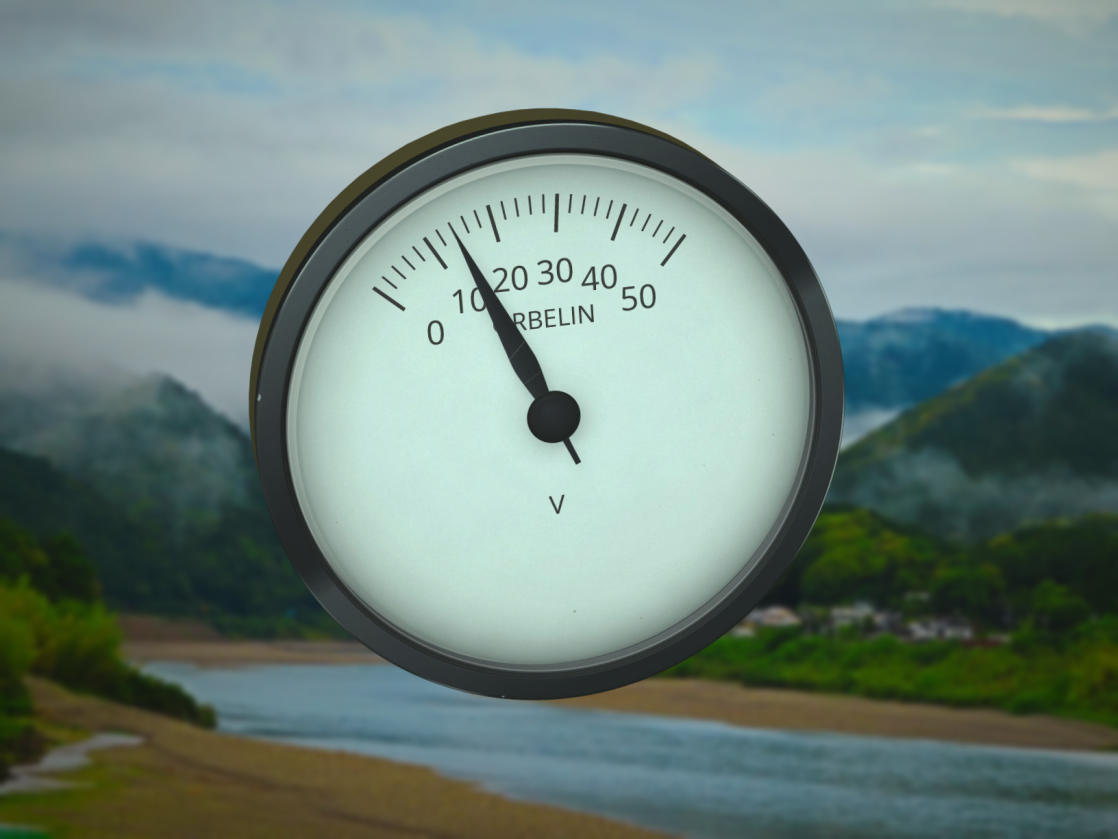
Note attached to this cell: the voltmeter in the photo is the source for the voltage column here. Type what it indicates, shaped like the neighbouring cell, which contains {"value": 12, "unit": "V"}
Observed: {"value": 14, "unit": "V"}
